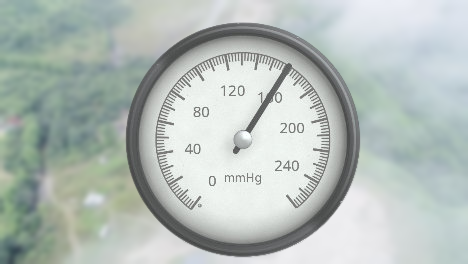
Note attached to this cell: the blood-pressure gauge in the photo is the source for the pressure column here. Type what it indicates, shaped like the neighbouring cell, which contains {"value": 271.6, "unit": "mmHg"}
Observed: {"value": 160, "unit": "mmHg"}
